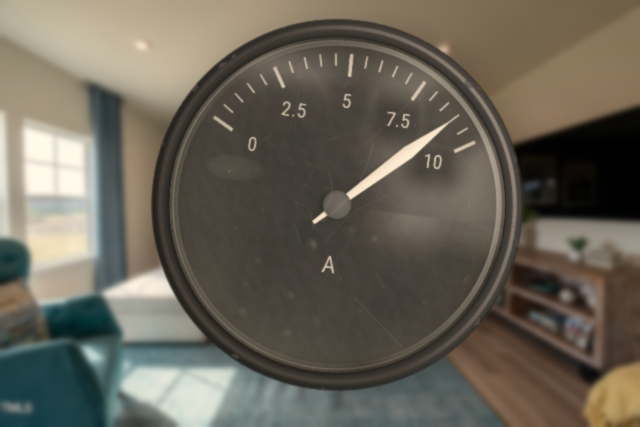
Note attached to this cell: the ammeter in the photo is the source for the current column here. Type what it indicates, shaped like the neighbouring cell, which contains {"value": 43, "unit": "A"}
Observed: {"value": 9, "unit": "A"}
